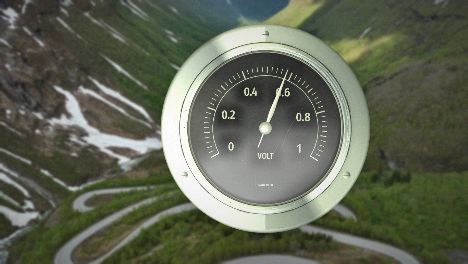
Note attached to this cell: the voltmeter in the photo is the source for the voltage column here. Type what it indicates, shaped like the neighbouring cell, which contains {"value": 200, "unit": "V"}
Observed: {"value": 0.58, "unit": "V"}
